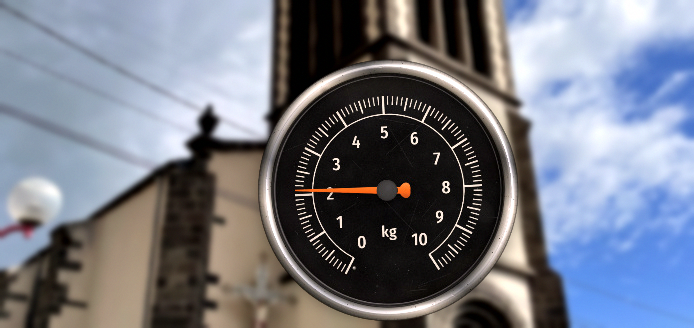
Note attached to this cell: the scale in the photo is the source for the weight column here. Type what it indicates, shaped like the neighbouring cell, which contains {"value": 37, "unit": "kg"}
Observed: {"value": 2.1, "unit": "kg"}
